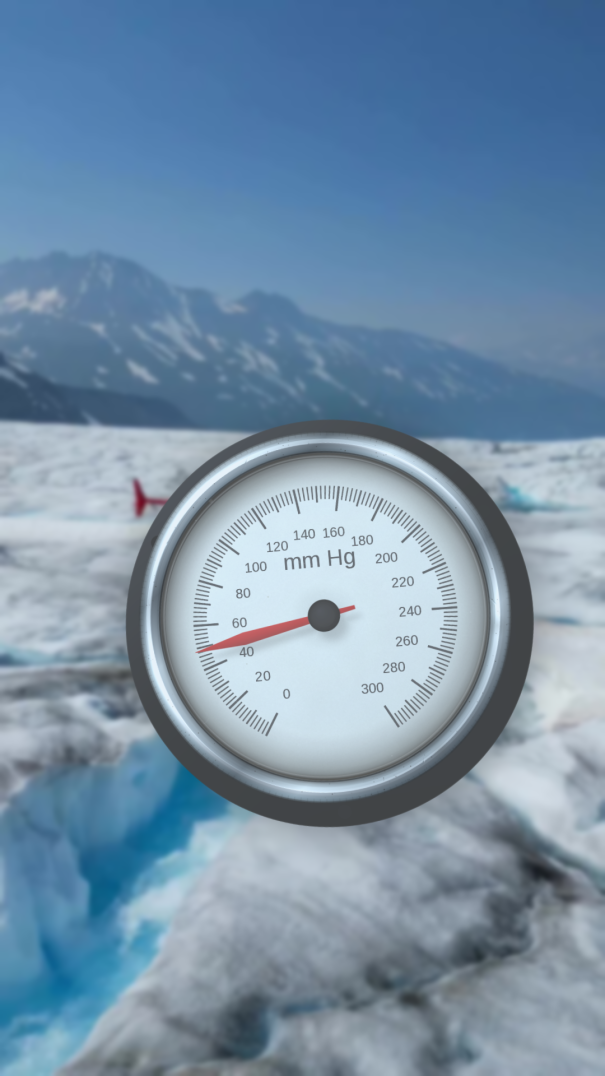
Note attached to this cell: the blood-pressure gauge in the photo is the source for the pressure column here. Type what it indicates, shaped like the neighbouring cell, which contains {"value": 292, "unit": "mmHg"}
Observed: {"value": 48, "unit": "mmHg"}
